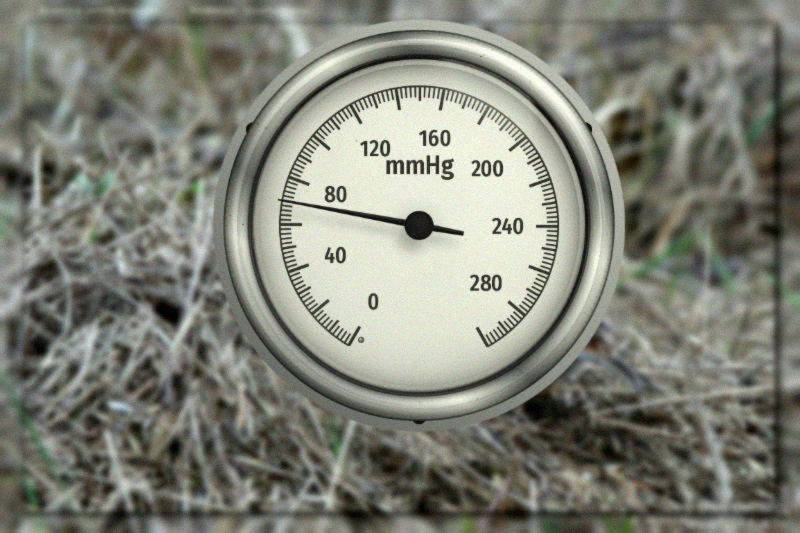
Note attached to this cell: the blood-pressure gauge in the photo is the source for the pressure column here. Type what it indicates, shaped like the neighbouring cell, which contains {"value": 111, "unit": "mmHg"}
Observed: {"value": 70, "unit": "mmHg"}
